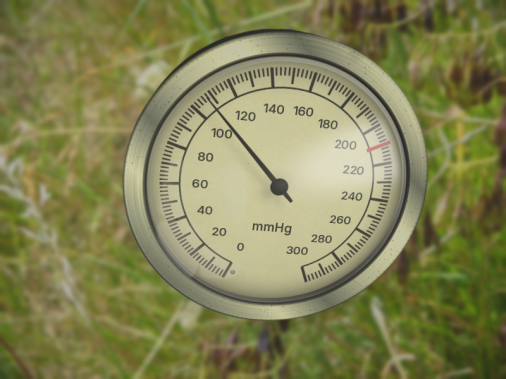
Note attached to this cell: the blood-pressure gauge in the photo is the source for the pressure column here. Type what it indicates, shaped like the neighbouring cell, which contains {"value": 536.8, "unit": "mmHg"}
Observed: {"value": 108, "unit": "mmHg"}
